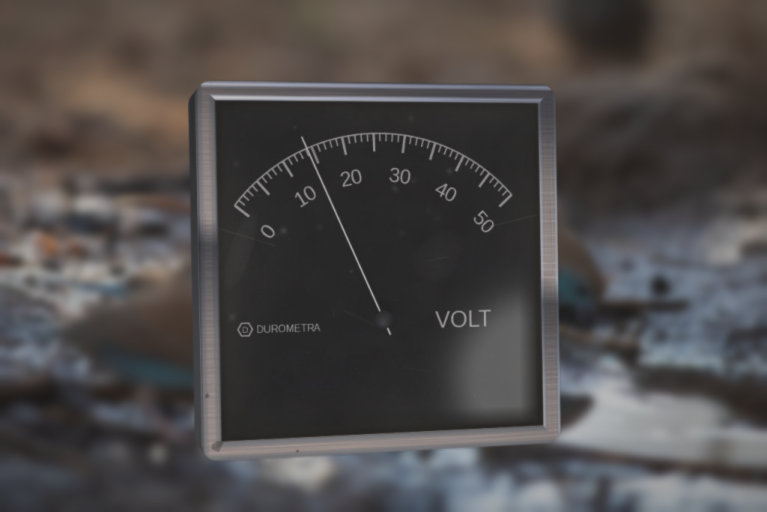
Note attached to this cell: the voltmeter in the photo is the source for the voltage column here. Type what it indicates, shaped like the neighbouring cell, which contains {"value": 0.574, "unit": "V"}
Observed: {"value": 14, "unit": "V"}
